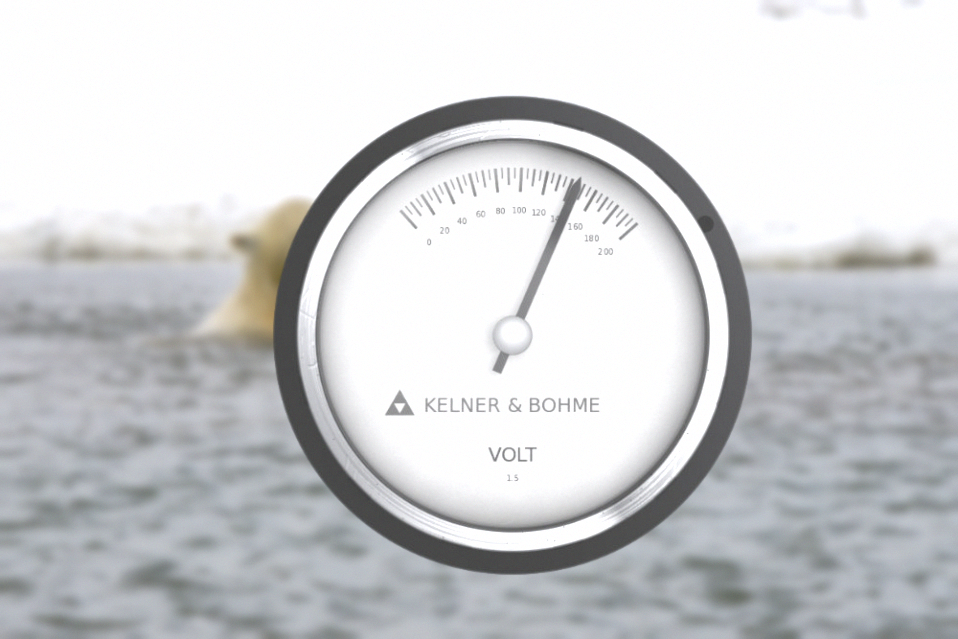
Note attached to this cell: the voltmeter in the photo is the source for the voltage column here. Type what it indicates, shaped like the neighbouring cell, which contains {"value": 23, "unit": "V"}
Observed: {"value": 145, "unit": "V"}
